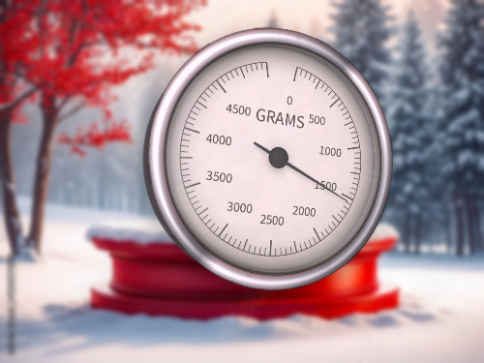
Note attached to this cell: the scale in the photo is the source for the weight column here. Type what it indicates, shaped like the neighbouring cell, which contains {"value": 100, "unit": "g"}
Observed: {"value": 1550, "unit": "g"}
